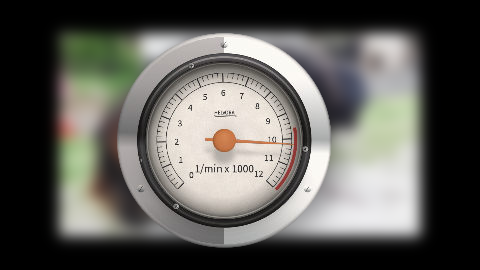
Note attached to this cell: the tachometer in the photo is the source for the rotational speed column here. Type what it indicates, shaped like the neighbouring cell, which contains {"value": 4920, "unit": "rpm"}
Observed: {"value": 10200, "unit": "rpm"}
